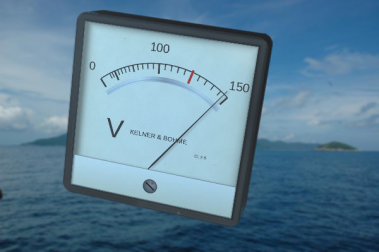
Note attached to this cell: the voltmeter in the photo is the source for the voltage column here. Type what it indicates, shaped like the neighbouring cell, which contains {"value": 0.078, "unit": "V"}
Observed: {"value": 147.5, "unit": "V"}
